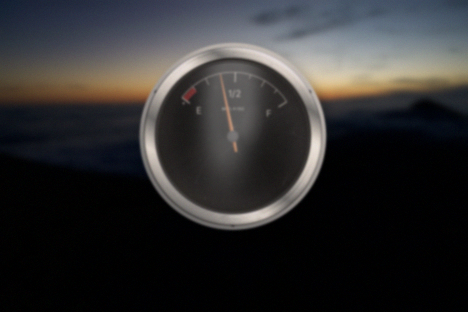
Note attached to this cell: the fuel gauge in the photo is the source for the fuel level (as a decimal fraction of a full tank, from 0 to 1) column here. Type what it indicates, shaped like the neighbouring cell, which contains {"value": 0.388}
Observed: {"value": 0.375}
